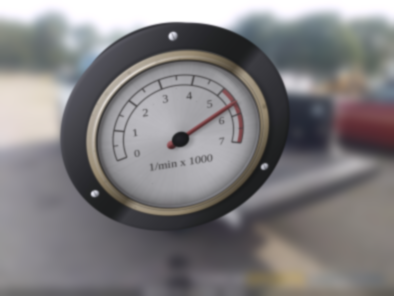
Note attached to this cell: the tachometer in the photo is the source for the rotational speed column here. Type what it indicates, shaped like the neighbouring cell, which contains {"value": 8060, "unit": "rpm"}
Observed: {"value": 5500, "unit": "rpm"}
